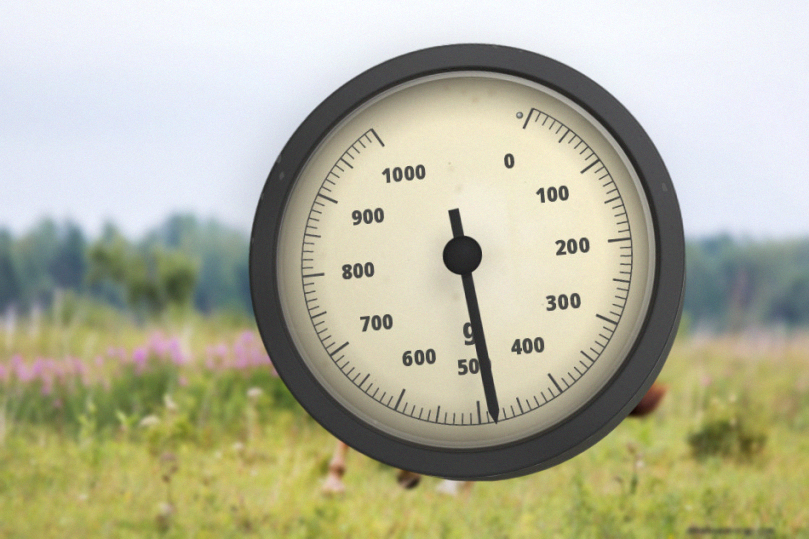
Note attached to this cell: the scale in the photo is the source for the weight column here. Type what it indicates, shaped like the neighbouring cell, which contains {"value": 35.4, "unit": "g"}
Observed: {"value": 480, "unit": "g"}
